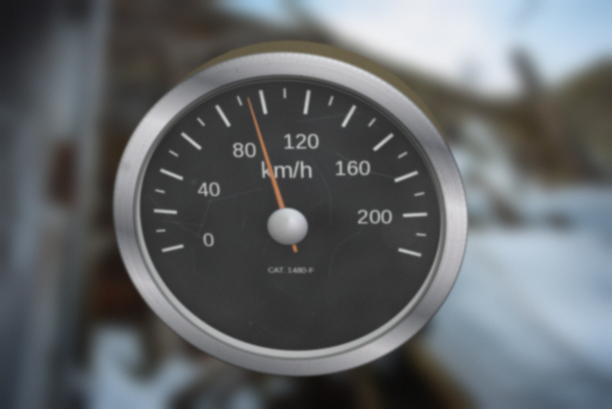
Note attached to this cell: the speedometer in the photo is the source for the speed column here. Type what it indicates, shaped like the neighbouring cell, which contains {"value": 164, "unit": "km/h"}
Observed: {"value": 95, "unit": "km/h"}
